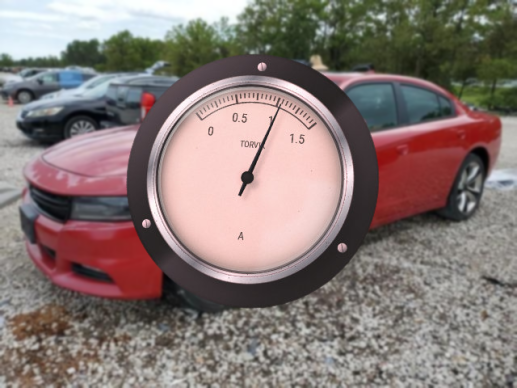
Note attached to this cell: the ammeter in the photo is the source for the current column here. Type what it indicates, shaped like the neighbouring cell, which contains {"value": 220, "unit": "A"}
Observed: {"value": 1.05, "unit": "A"}
